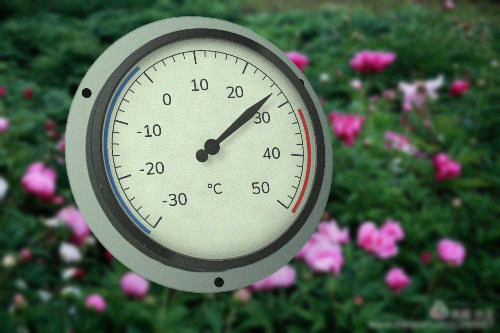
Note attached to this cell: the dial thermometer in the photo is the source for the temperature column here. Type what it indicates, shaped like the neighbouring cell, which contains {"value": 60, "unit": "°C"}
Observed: {"value": 27, "unit": "°C"}
